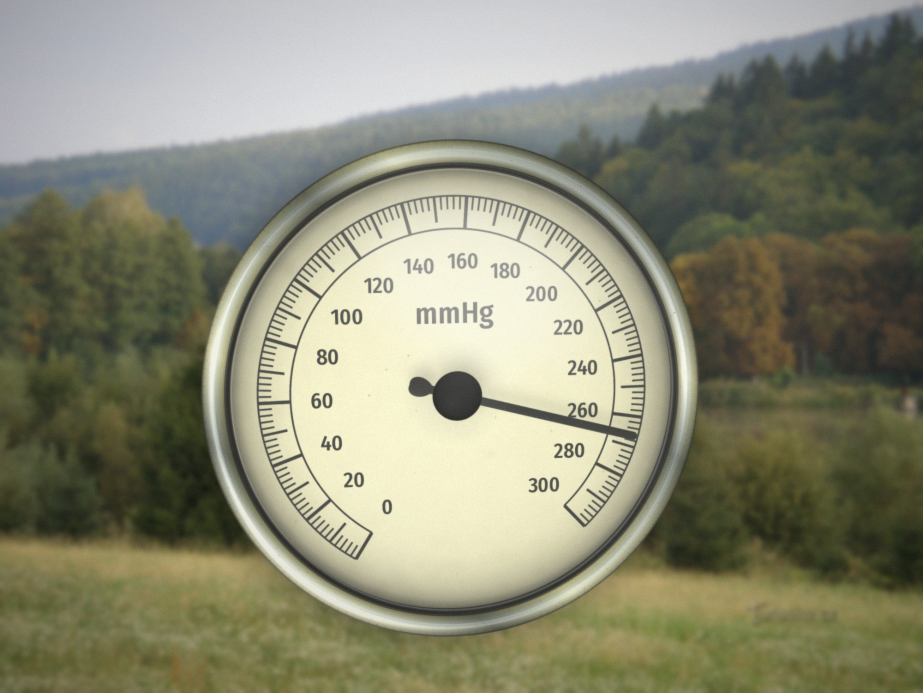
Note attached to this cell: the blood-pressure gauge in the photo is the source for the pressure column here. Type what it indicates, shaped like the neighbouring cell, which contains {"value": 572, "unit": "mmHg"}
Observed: {"value": 266, "unit": "mmHg"}
